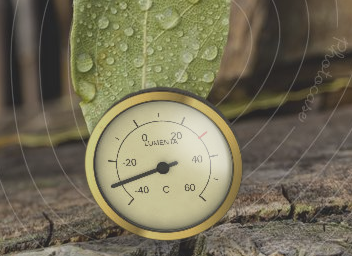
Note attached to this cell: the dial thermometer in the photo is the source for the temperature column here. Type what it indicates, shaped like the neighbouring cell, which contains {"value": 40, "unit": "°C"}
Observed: {"value": -30, "unit": "°C"}
